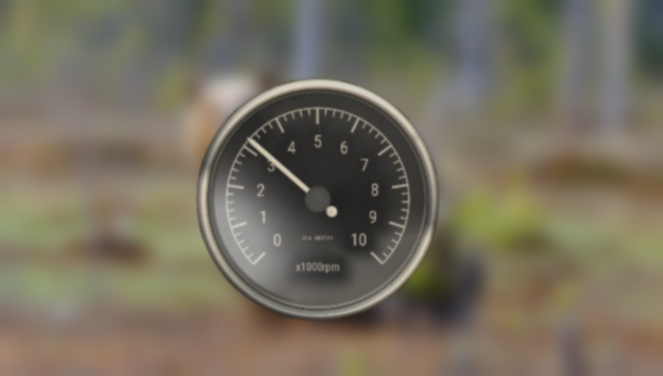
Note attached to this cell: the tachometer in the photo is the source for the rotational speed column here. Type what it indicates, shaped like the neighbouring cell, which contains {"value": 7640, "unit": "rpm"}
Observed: {"value": 3200, "unit": "rpm"}
